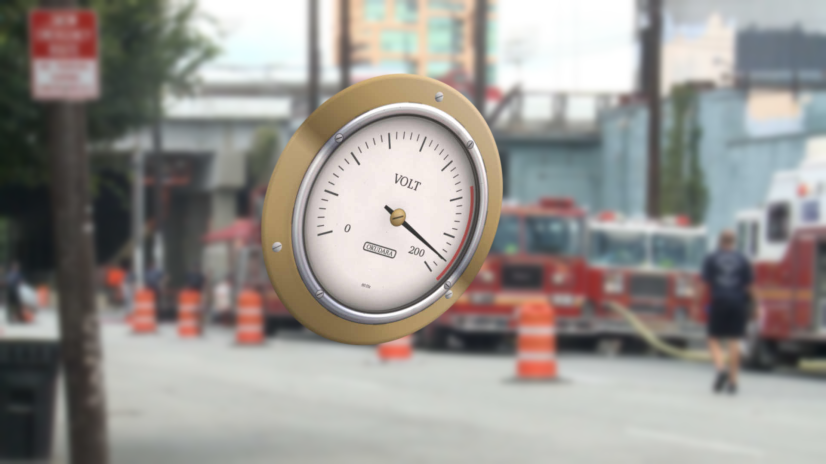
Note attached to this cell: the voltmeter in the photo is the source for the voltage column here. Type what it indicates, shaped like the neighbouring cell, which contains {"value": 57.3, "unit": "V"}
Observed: {"value": 190, "unit": "V"}
